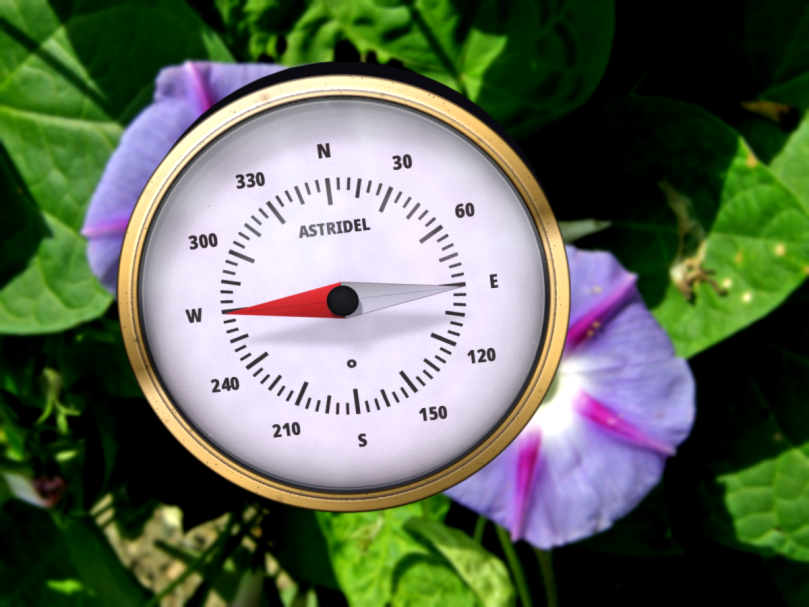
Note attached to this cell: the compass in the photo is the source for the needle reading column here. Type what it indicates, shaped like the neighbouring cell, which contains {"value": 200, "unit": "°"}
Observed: {"value": 270, "unit": "°"}
